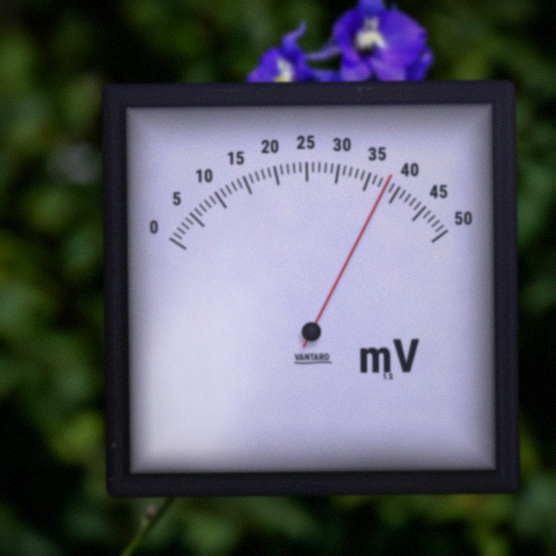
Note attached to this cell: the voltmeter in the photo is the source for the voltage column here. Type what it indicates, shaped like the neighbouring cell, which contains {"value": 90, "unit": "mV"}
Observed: {"value": 38, "unit": "mV"}
